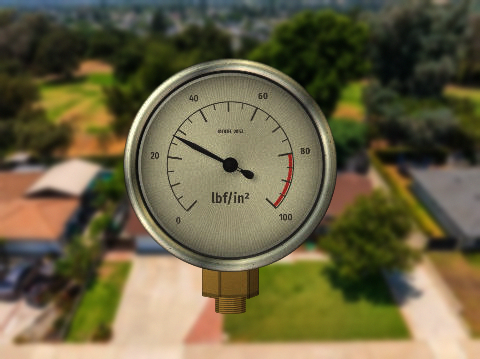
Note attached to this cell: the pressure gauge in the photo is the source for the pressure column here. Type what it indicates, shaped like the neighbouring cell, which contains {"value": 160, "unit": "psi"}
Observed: {"value": 27.5, "unit": "psi"}
